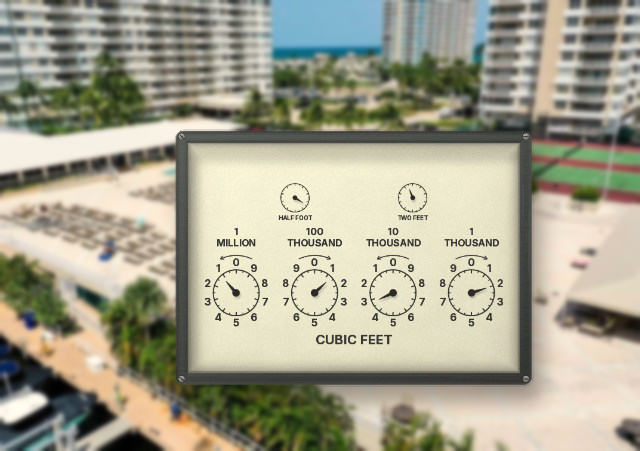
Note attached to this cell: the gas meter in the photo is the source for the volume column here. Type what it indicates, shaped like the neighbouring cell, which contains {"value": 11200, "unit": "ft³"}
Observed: {"value": 113200, "unit": "ft³"}
